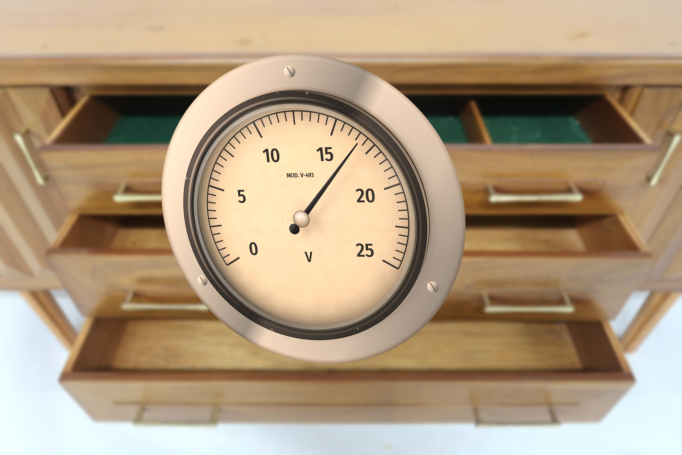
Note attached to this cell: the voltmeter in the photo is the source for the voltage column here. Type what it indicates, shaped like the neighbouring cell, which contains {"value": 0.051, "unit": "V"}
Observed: {"value": 16.75, "unit": "V"}
